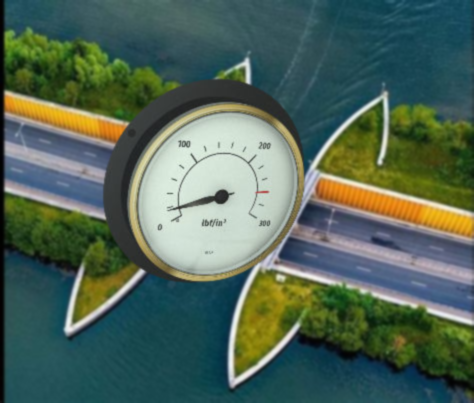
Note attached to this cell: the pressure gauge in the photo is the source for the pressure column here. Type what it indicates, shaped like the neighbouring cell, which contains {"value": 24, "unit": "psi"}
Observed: {"value": 20, "unit": "psi"}
